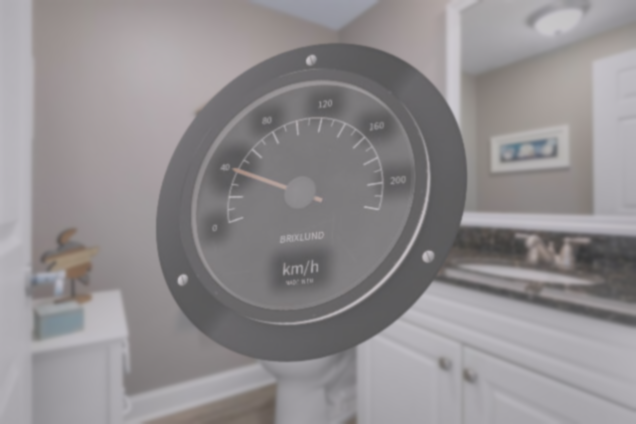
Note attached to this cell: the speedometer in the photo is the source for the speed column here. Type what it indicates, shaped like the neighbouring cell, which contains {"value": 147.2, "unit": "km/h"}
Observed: {"value": 40, "unit": "km/h"}
